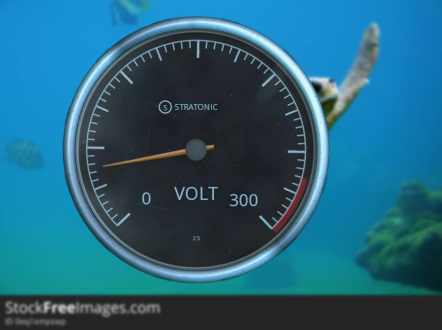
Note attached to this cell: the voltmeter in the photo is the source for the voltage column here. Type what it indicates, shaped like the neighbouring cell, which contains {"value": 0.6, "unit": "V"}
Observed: {"value": 37.5, "unit": "V"}
